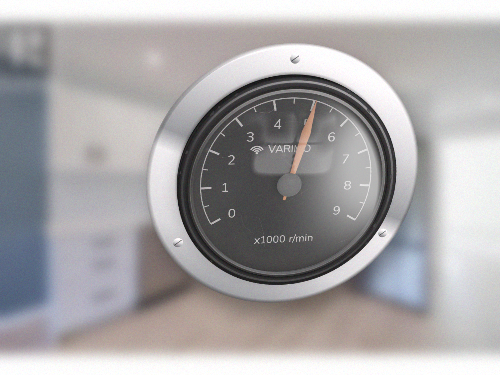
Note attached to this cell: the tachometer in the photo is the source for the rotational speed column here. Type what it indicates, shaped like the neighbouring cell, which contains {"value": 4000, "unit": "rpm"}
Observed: {"value": 5000, "unit": "rpm"}
